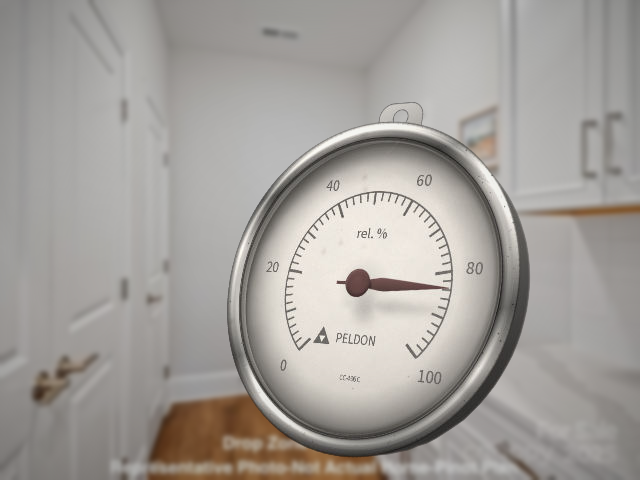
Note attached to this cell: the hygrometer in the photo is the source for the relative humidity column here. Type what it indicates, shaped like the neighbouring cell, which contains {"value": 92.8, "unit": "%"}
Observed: {"value": 84, "unit": "%"}
